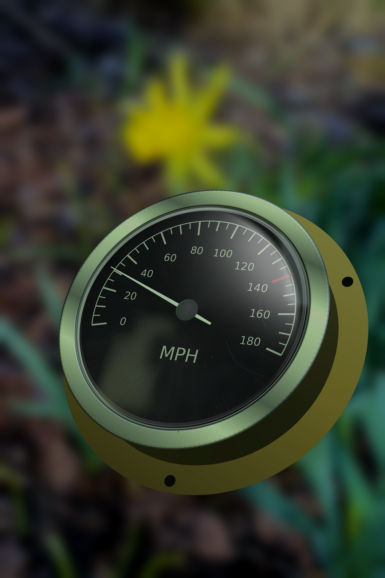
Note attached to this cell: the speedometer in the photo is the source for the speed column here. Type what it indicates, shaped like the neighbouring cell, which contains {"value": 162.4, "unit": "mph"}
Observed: {"value": 30, "unit": "mph"}
